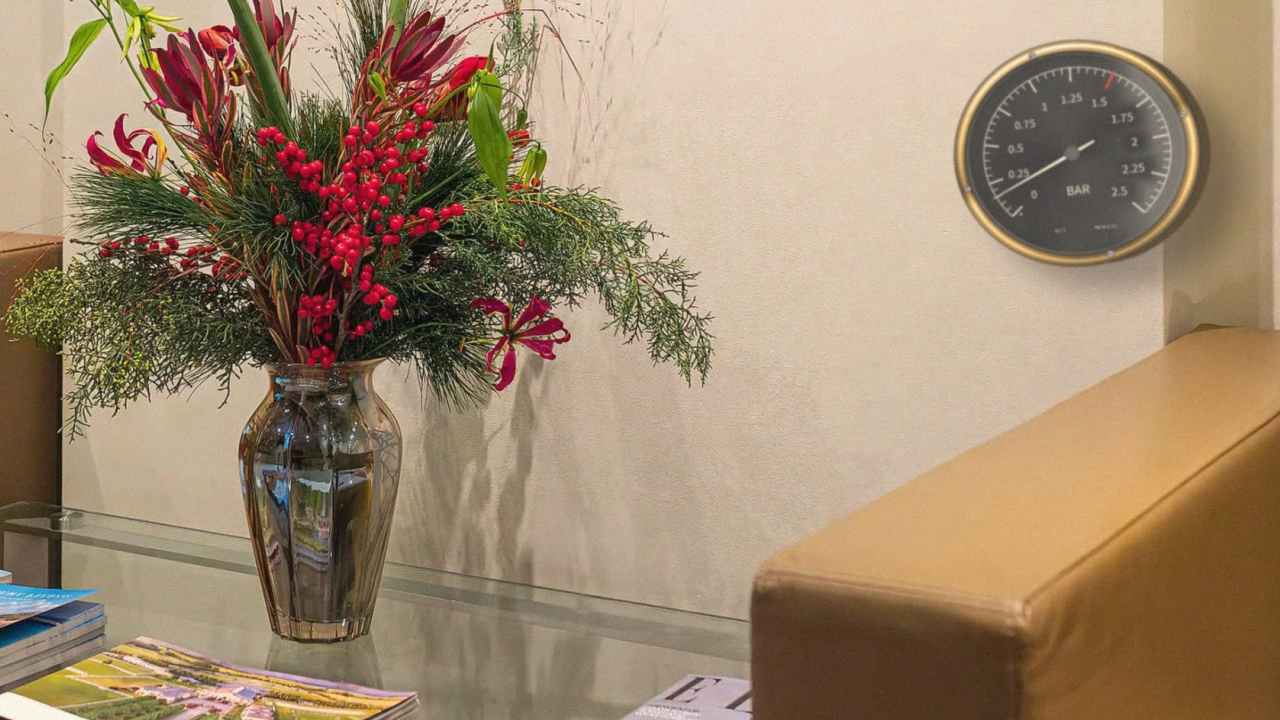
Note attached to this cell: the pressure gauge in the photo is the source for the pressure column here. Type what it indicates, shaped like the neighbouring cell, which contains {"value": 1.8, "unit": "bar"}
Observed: {"value": 0.15, "unit": "bar"}
